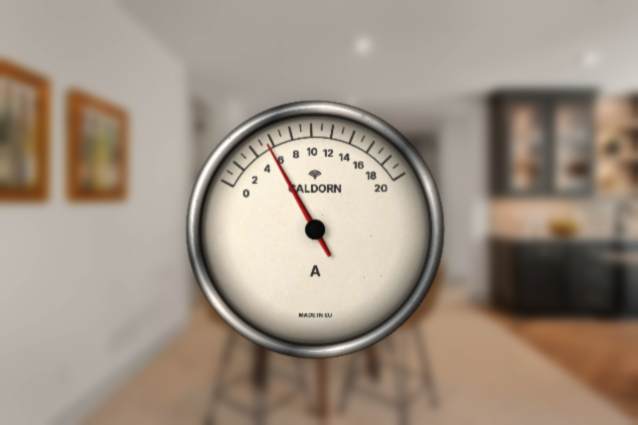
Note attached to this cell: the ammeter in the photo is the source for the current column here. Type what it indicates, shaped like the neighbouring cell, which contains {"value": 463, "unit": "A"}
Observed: {"value": 5.5, "unit": "A"}
